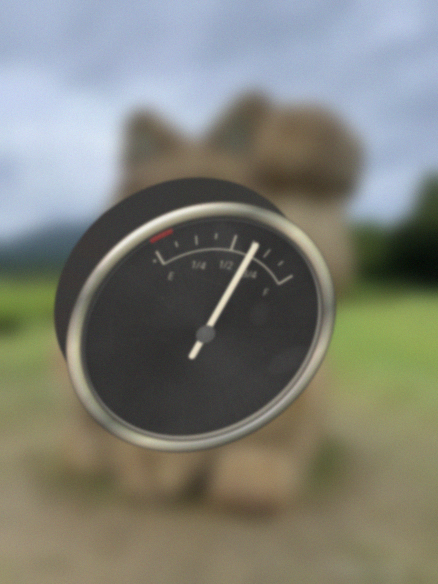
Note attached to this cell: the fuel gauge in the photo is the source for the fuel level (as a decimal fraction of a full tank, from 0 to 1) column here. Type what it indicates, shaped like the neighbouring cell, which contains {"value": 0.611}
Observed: {"value": 0.625}
